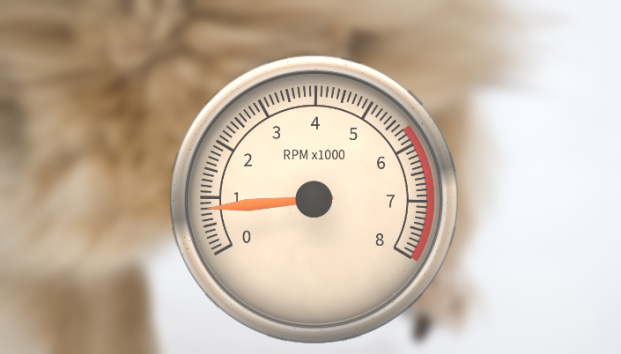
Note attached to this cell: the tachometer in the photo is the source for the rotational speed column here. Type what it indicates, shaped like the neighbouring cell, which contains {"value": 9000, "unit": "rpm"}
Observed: {"value": 800, "unit": "rpm"}
